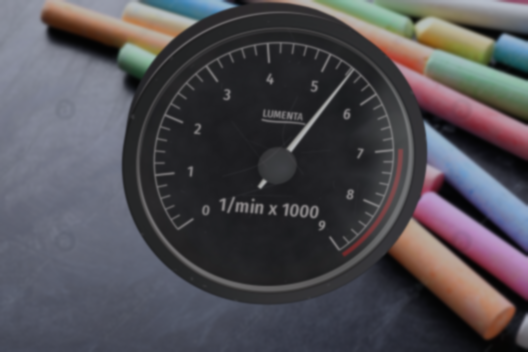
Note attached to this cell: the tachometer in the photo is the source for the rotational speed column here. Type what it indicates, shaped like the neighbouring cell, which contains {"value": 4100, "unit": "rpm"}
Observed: {"value": 5400, "unit": "rpm"}
